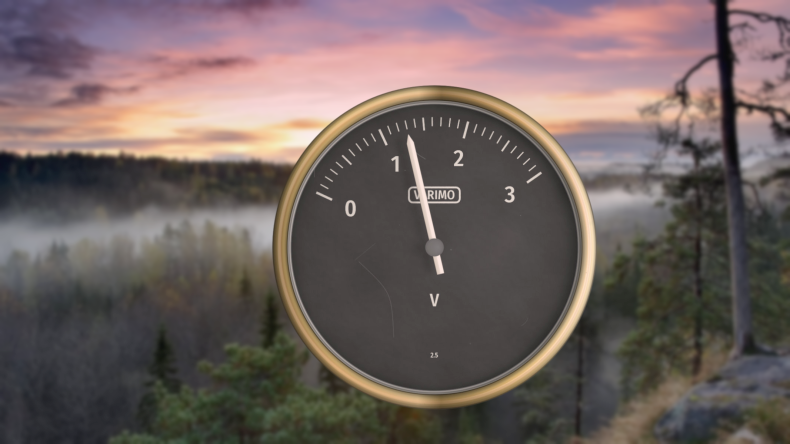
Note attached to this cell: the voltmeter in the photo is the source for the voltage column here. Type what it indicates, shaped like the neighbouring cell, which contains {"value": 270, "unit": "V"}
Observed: {"value": 1.3, "unit": "V"}
